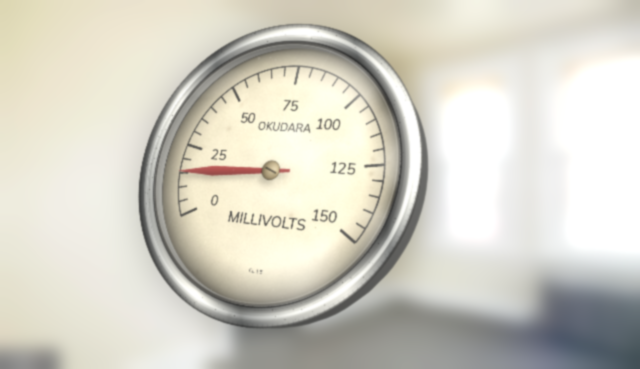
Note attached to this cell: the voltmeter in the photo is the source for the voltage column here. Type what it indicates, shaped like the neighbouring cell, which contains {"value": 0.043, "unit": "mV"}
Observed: {"value": 15, "unit": "mV"}
